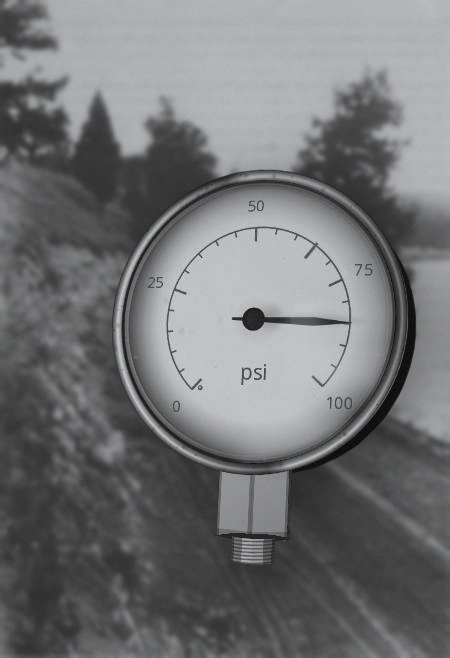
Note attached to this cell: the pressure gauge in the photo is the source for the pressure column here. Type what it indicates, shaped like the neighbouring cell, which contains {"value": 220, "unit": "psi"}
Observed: {"value": 85, "unit": "psi"}
